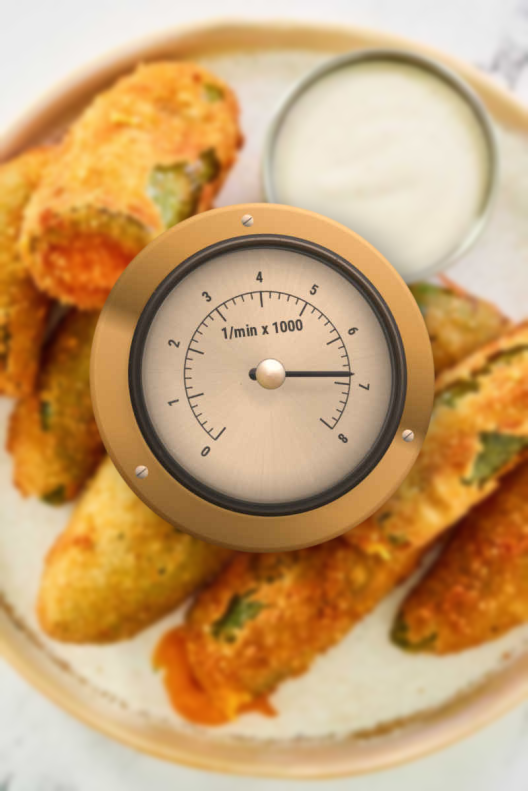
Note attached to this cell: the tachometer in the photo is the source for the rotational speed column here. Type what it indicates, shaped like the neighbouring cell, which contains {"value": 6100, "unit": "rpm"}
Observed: {"value": 6800, "unit": "rpm"}
